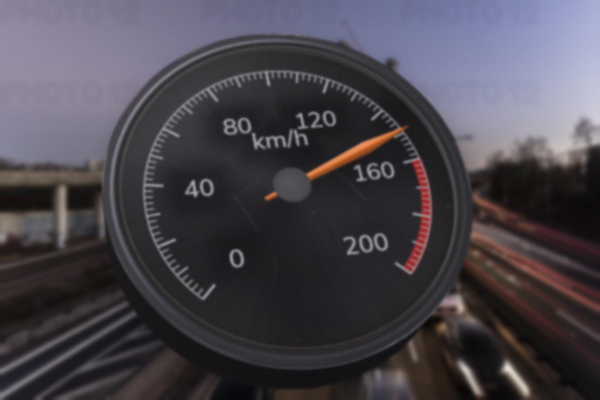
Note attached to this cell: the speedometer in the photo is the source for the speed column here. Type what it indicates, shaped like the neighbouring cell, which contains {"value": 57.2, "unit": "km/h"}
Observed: {"value": 150, "unit": "km/h"}
